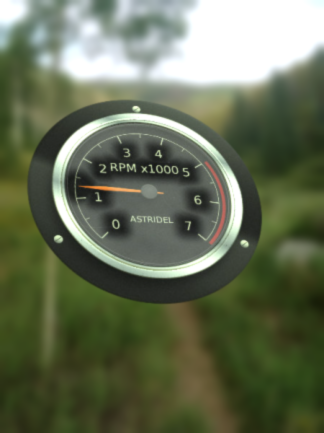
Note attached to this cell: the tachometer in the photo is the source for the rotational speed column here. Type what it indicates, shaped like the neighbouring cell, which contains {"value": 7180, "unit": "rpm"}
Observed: {"value": 1250, "unit": "rpm"}
